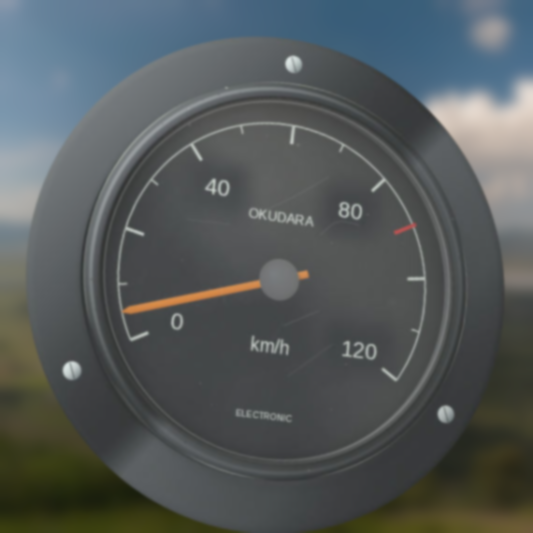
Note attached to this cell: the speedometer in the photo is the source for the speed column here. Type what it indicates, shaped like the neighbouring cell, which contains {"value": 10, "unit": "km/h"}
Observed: {"value": 5, "unit": "km/h"}
